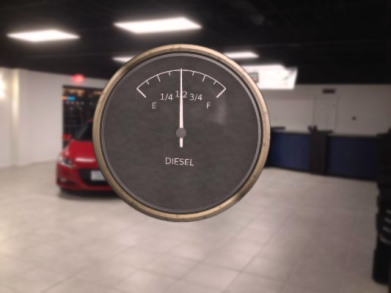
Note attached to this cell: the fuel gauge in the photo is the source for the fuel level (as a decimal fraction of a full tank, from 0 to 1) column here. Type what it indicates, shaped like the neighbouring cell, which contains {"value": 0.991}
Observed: {"value": 0.5}
